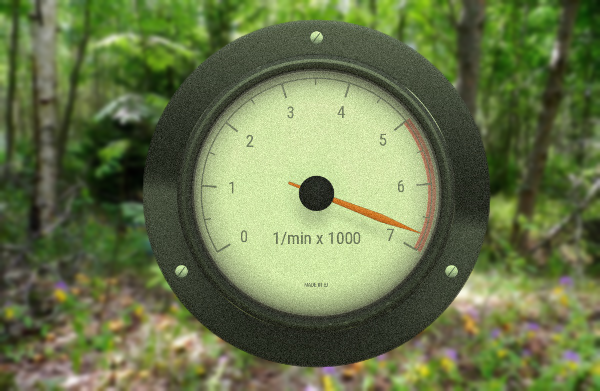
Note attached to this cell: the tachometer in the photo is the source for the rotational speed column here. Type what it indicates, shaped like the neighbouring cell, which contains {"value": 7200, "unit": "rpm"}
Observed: {"value": 6750, "unit": "rpm"}
